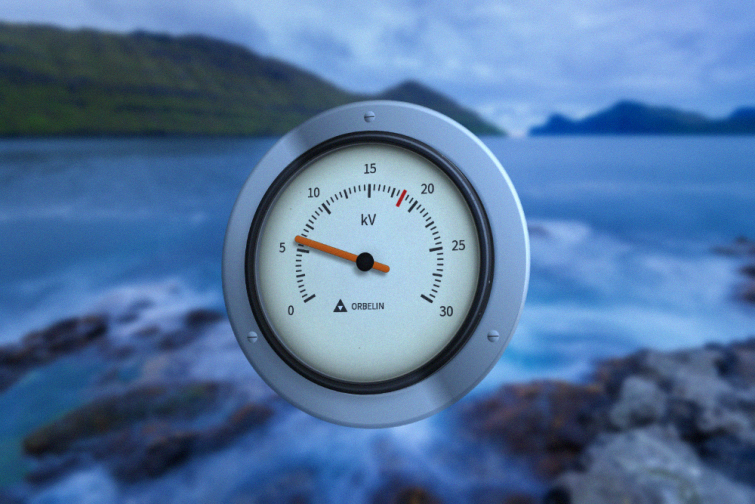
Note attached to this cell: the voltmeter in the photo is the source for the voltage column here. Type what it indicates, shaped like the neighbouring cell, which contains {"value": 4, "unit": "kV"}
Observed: {"value": 6, "unit": "kV"}
